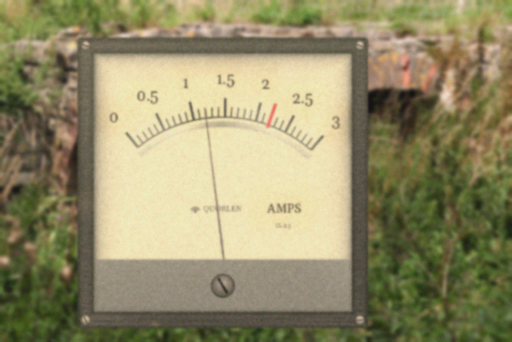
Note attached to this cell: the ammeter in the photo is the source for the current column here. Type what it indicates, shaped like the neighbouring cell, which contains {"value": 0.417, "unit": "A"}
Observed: {"value": 1.2, "unit": "A"}
